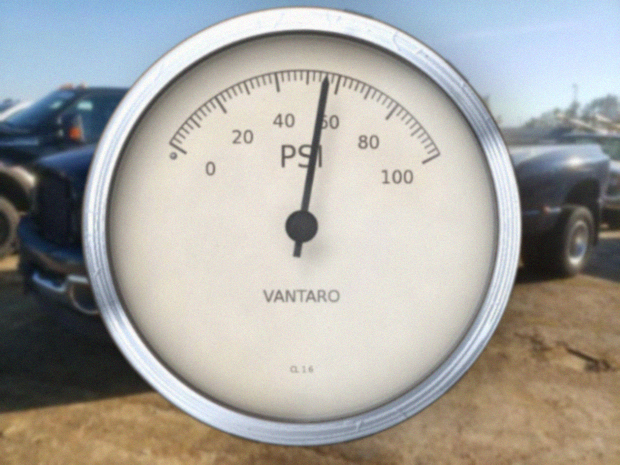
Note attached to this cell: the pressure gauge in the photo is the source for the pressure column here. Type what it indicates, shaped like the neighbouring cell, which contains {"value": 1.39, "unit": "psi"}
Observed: {"value": 56, "unit": "psi"}
